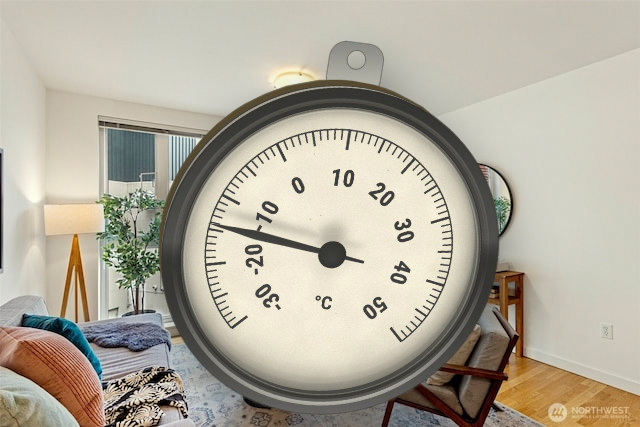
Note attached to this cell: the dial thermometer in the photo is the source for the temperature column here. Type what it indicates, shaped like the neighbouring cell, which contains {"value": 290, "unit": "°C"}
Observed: {"value": -14, "unit": "°C"}
